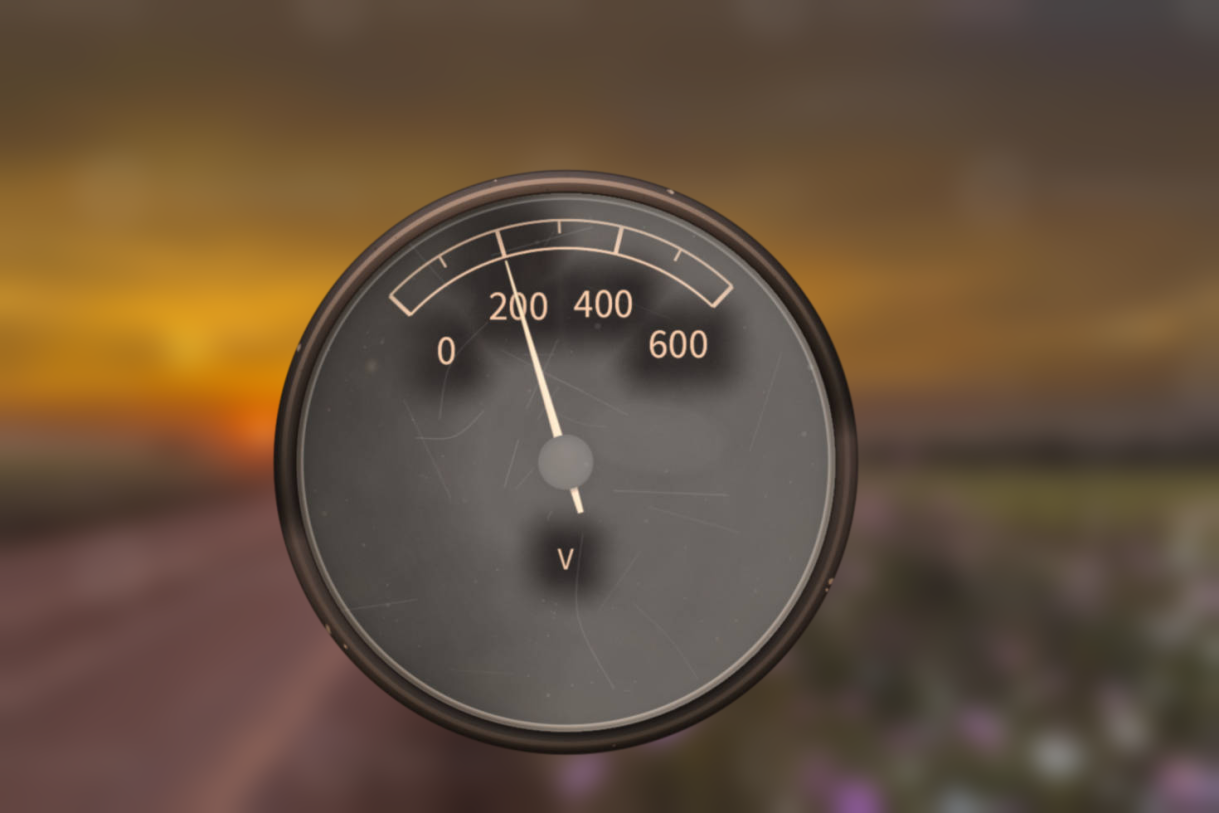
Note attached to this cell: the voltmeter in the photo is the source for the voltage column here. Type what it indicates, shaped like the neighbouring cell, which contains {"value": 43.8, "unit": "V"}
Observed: {"value": 200, "unit": "V"}
